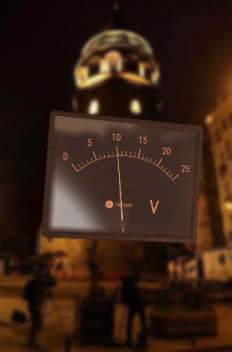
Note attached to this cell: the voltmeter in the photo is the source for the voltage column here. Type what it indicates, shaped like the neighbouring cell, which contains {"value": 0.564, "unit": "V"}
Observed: {"value": 10, "unit": "V"}
